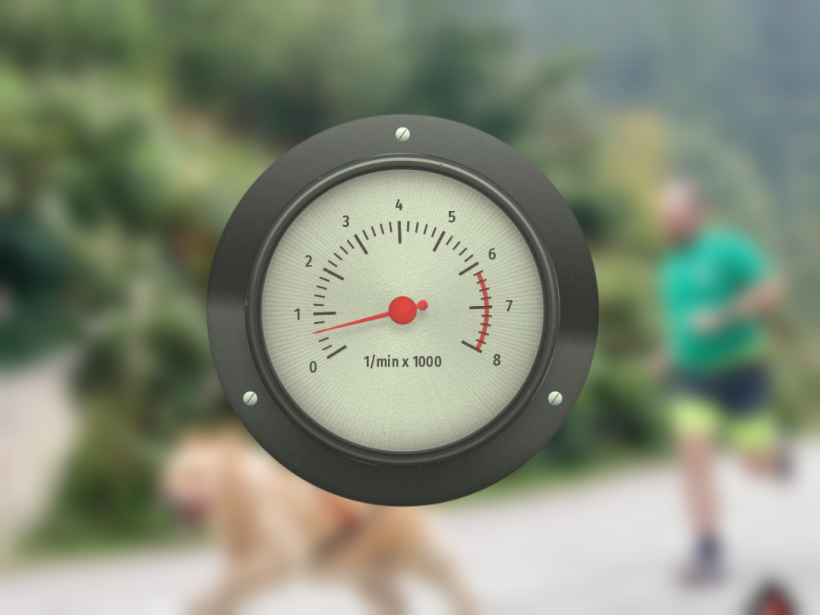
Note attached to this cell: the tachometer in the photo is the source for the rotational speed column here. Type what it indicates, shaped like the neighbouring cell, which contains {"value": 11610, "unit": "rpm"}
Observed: {"value": 600, "unit": "rpm"}
